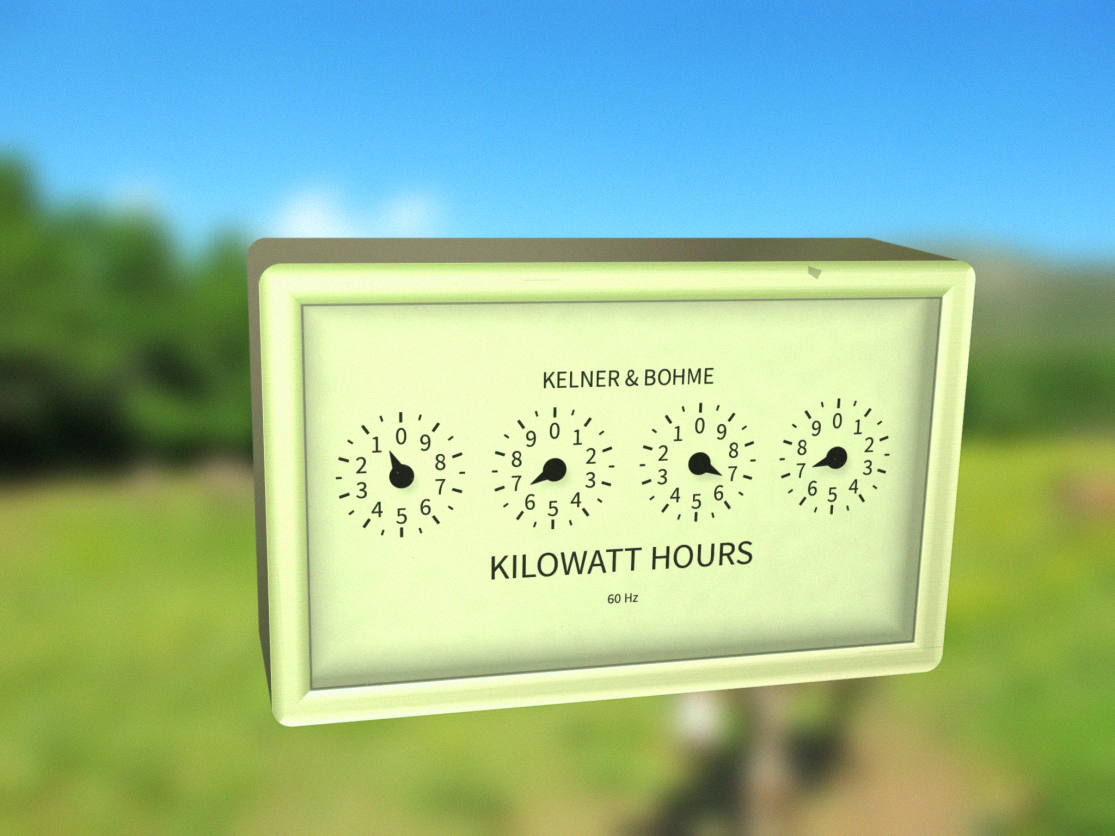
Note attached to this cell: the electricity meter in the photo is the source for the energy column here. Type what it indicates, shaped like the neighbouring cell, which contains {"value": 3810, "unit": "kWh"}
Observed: {"value": 667, "unit": "kWh"}
